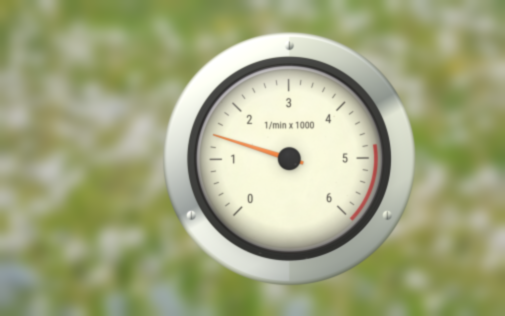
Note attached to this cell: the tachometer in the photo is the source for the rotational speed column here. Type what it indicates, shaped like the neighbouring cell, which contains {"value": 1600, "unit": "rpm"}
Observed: {"value": 1400, "unit": "rpm"}
